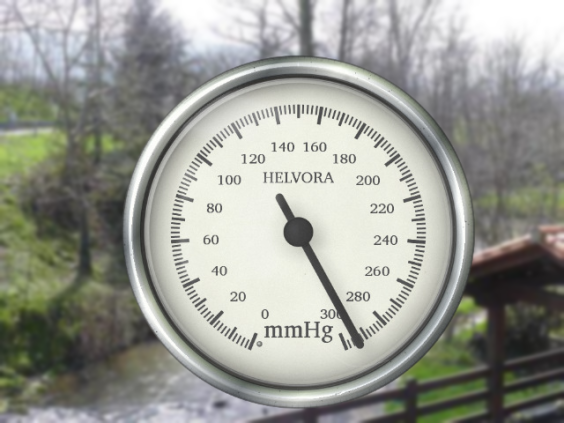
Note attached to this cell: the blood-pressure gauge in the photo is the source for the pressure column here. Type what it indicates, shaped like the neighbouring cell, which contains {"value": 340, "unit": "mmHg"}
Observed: {"value": 294, "unit": "mmHg"}
